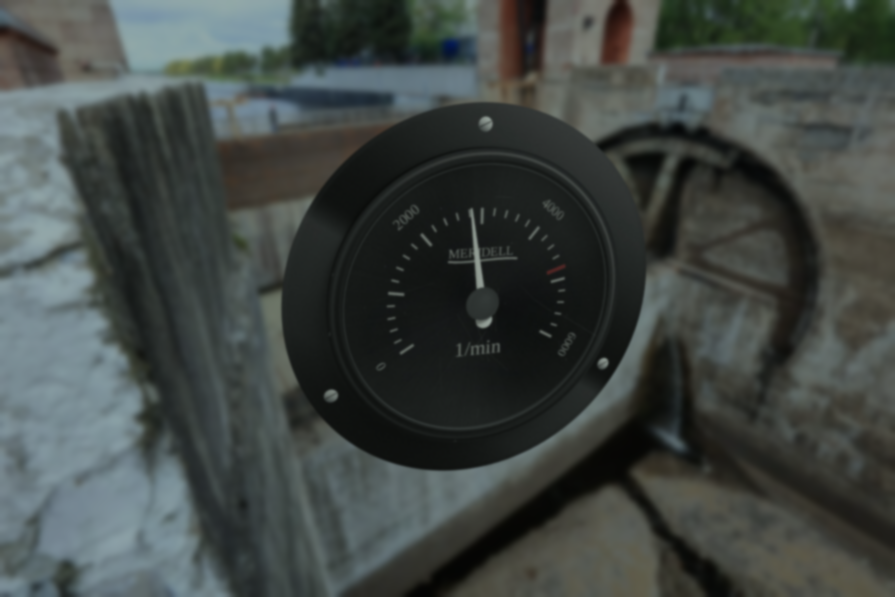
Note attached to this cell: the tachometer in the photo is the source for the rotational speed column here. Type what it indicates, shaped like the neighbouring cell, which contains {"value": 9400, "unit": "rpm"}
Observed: {"value": 2800, "unit": "rpm"}
